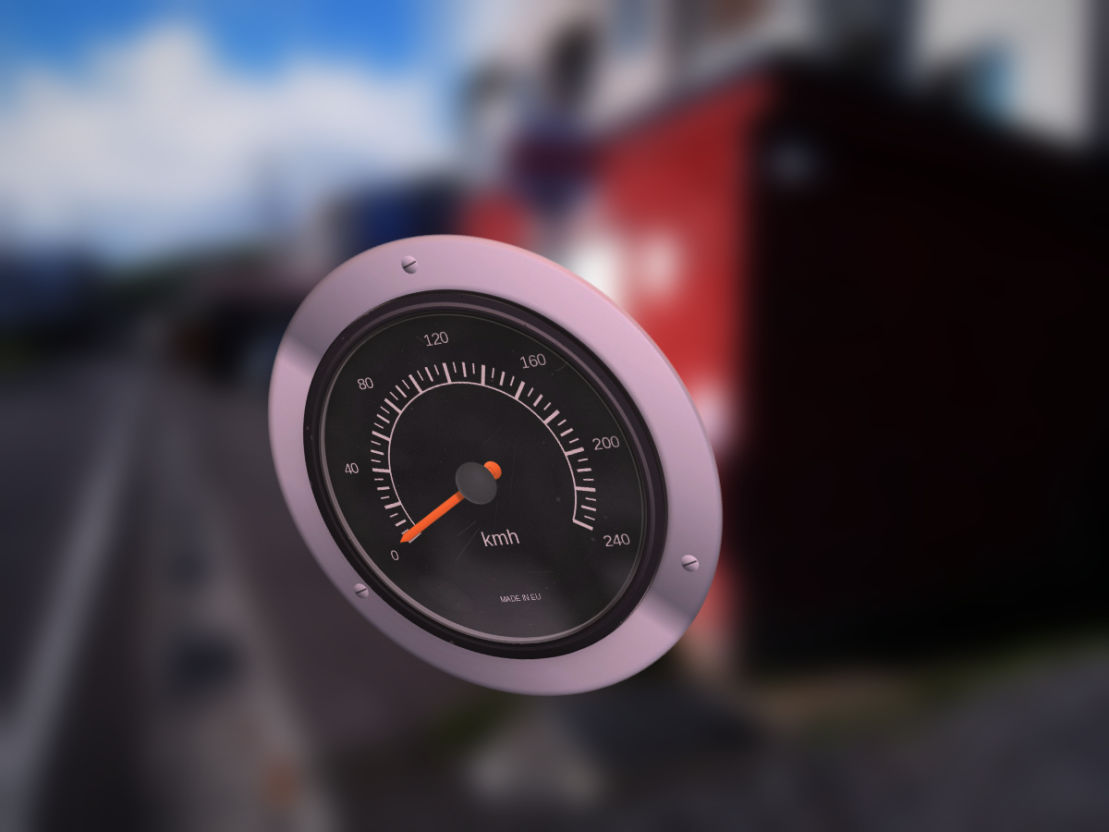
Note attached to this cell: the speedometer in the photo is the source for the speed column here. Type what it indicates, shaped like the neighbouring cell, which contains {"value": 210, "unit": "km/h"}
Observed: {"value": 2.5, "unit": "km/h"}
